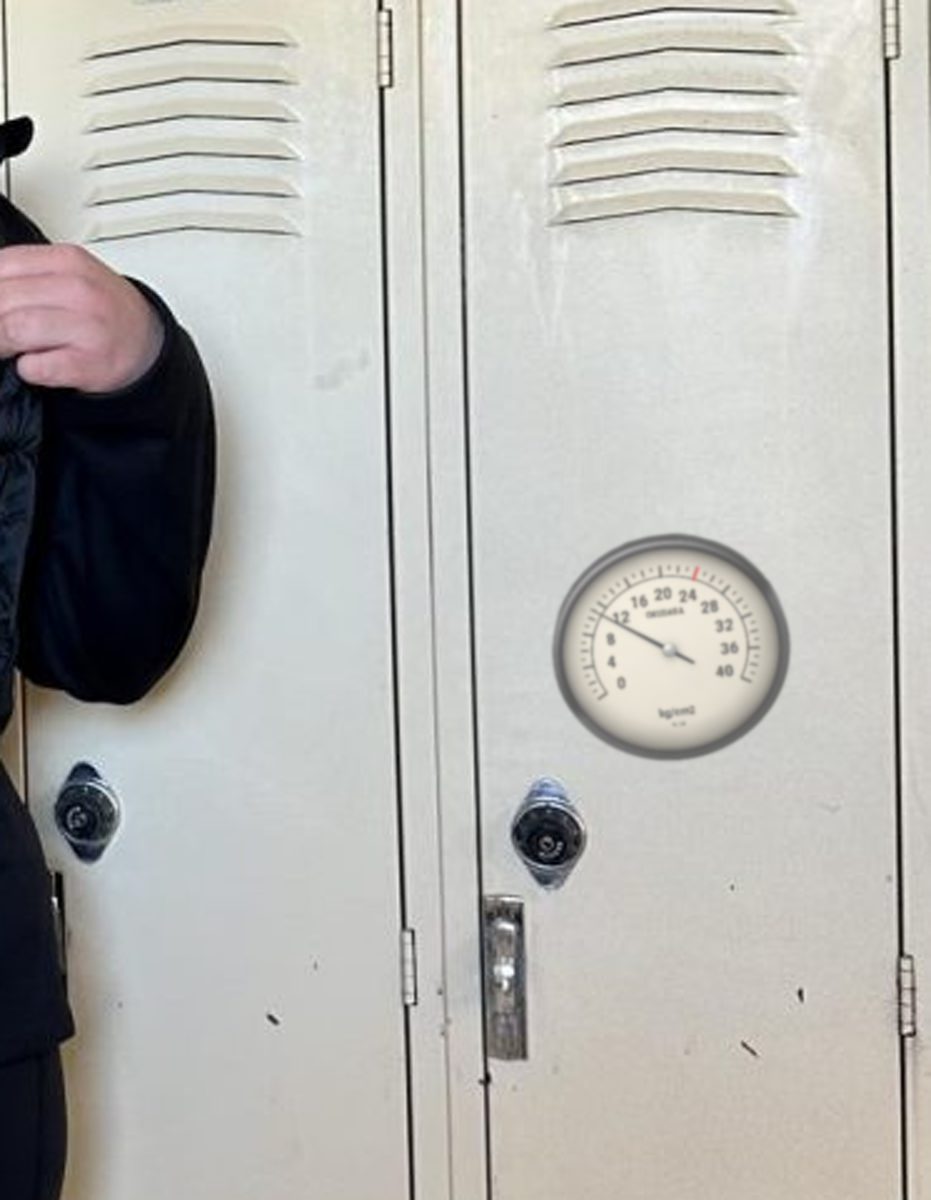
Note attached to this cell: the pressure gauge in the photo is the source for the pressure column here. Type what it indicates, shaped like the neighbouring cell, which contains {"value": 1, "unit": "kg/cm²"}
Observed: {"value": 11, "unit": "kg/cm²"}
